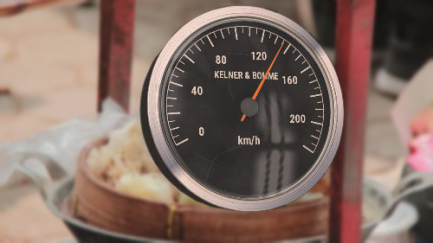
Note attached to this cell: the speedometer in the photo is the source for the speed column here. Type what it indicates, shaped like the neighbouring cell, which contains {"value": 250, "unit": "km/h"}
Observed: {"value": 135, "unit": "km/h"}
